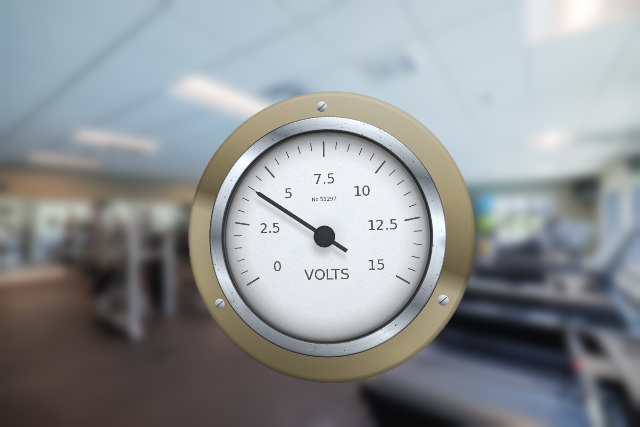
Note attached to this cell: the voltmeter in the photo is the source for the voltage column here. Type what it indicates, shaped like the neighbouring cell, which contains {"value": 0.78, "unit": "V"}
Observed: {"value": 4, "unit": "V"}
